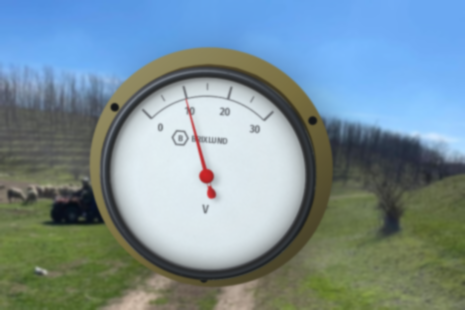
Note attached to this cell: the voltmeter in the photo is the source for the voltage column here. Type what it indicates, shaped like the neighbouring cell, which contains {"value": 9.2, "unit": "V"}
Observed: {"value": 10, "unit": "V"}
